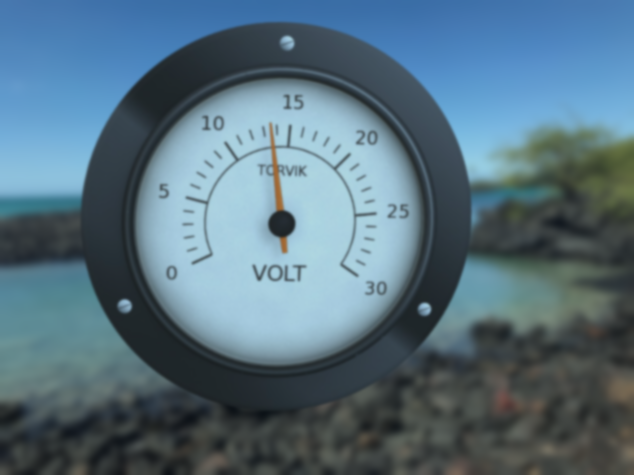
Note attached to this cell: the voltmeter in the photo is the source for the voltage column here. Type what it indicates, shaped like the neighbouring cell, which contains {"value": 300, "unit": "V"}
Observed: {"value": 13.5, "unit": "V"}
